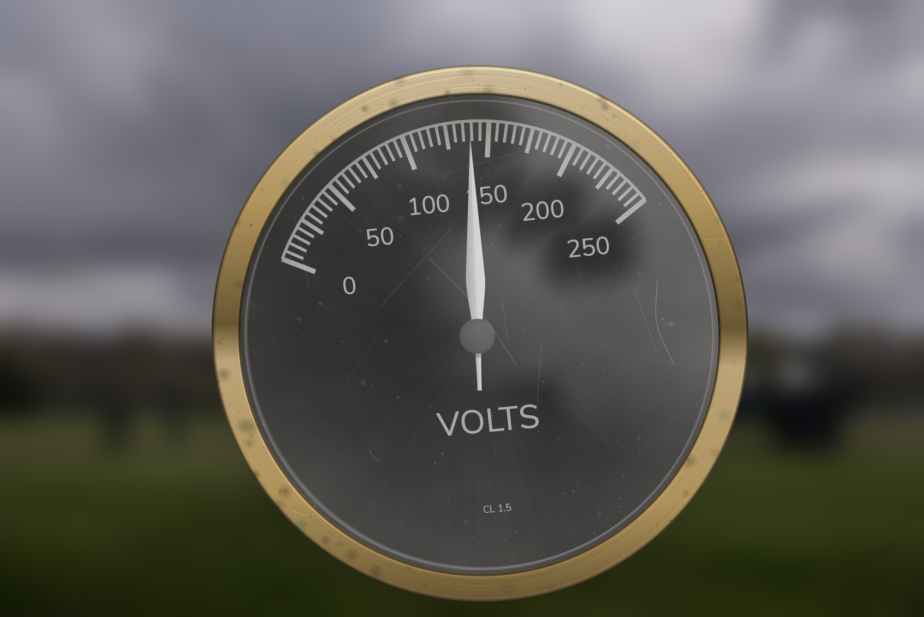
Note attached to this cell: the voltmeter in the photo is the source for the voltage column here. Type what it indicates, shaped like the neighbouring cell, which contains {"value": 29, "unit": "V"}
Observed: {"value": 140, "unit": "V"}
